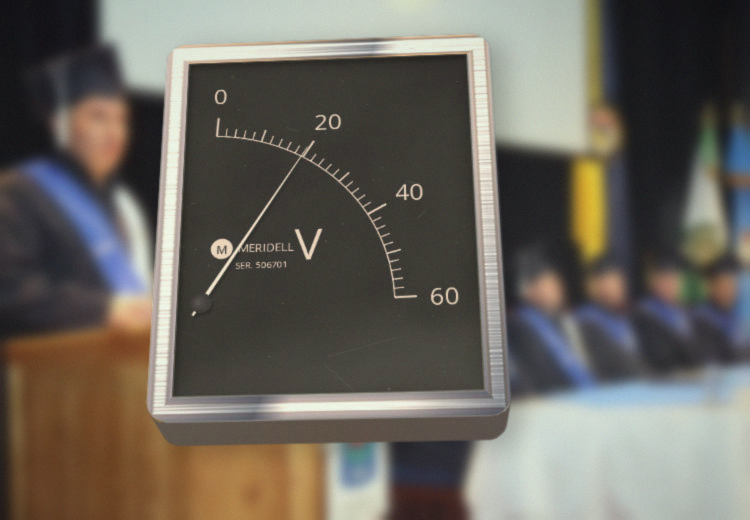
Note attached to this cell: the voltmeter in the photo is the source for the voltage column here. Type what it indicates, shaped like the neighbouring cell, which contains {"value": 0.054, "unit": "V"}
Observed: {"value": 20, "unit": "V"}
